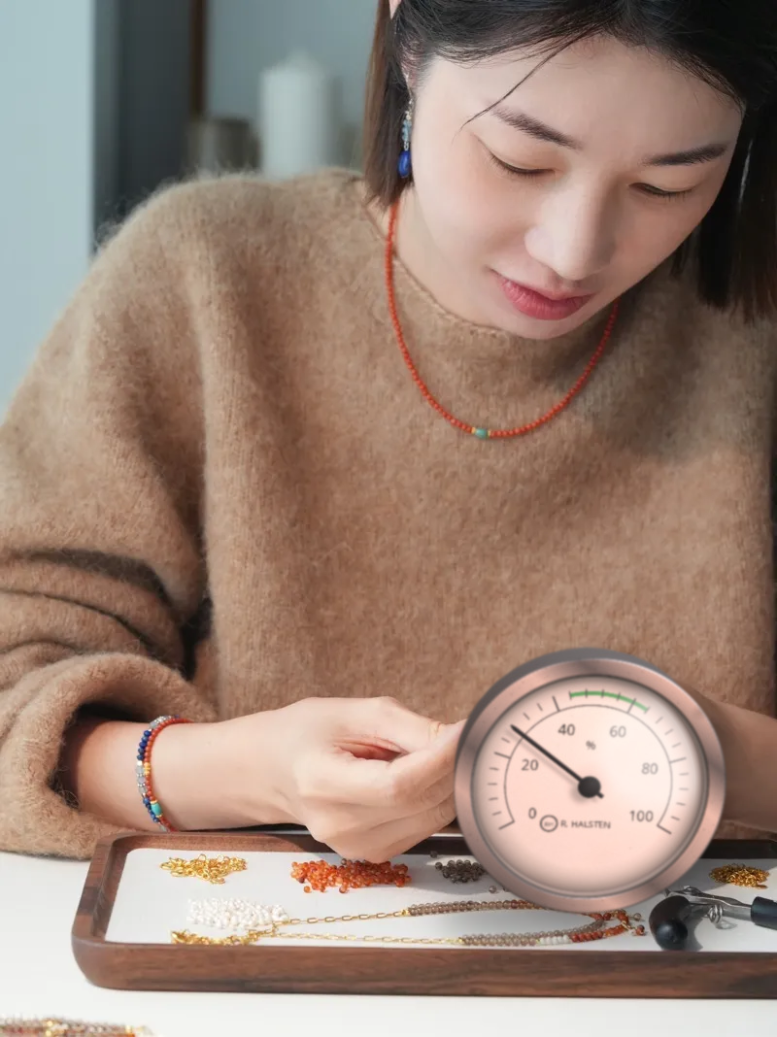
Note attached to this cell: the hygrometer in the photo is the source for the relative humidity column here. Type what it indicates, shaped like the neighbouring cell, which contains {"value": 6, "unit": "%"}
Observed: {"value": 28, "unit": "%"}
